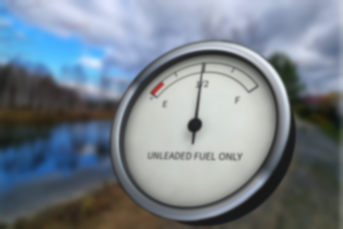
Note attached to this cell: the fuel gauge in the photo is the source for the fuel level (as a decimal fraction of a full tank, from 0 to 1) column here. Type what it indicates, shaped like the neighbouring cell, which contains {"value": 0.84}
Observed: {"value": 0.5}
